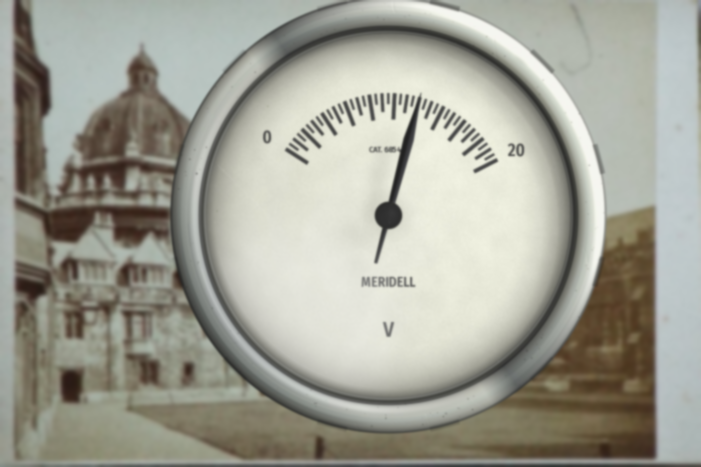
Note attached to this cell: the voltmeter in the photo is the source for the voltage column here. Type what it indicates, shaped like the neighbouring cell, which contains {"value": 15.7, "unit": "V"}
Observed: {"value": 12, "unit": "V"}
